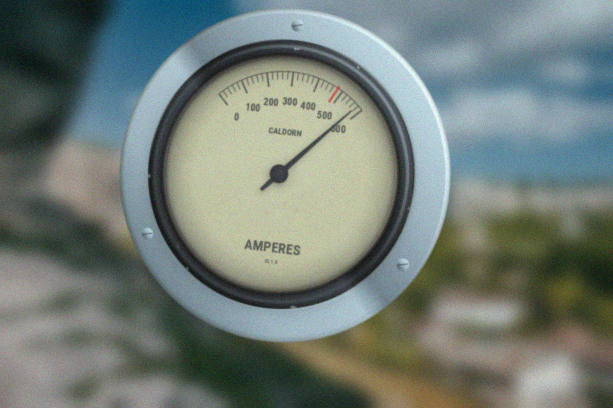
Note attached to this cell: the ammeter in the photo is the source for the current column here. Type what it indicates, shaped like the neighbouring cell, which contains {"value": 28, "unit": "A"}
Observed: {"value": 580, "unit": "A"}
